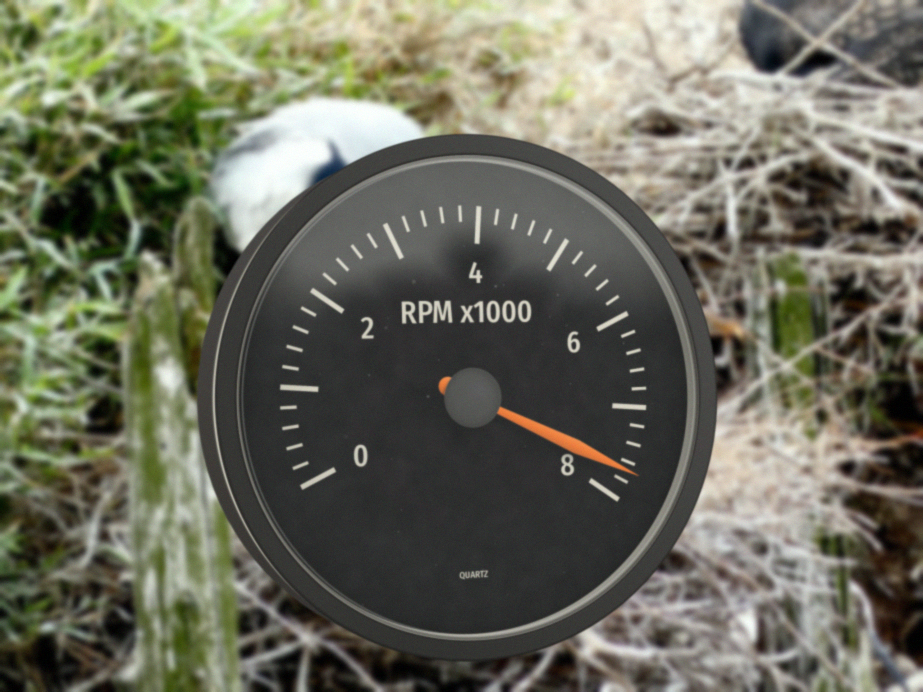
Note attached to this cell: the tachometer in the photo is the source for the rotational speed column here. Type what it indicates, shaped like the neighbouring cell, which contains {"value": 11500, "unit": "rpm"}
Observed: {"value": 7700, "unit": "rpm"}
